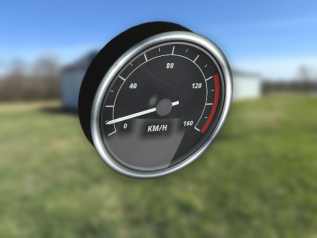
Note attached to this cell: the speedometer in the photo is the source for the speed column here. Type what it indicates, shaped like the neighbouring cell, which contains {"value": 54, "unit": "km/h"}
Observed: {"value": 10, "unit": "km/h"}
